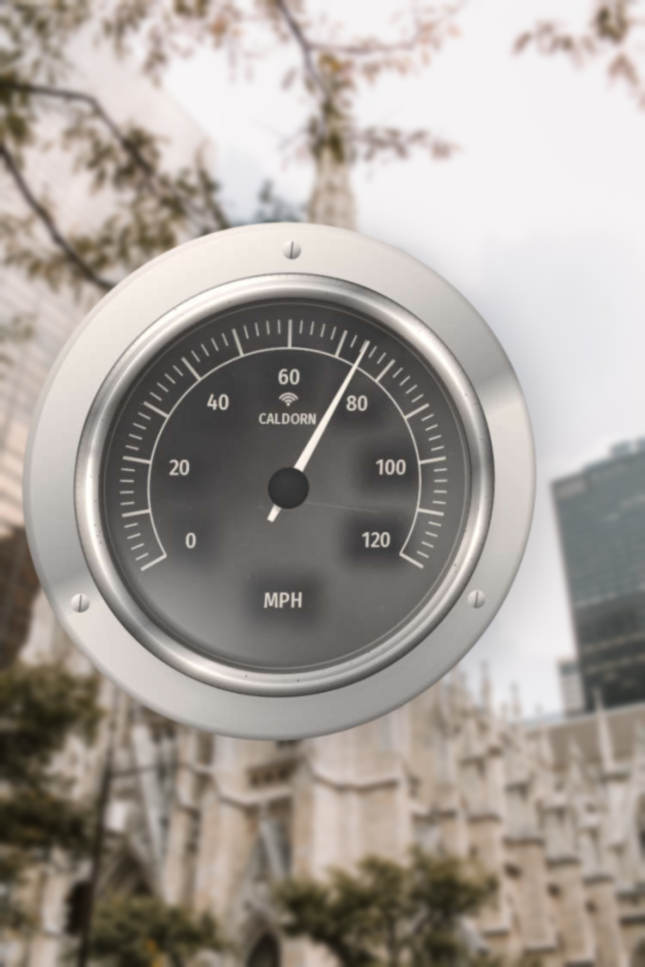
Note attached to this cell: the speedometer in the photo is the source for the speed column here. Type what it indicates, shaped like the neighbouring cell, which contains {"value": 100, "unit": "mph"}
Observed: {"value": 74, "unit": "mph"}
